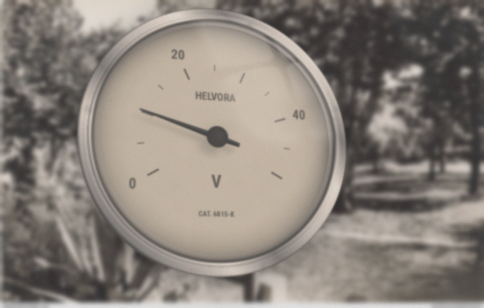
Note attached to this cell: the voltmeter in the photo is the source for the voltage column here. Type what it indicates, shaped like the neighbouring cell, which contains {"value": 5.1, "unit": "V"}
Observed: {"value": 10, "unit": "V"}
